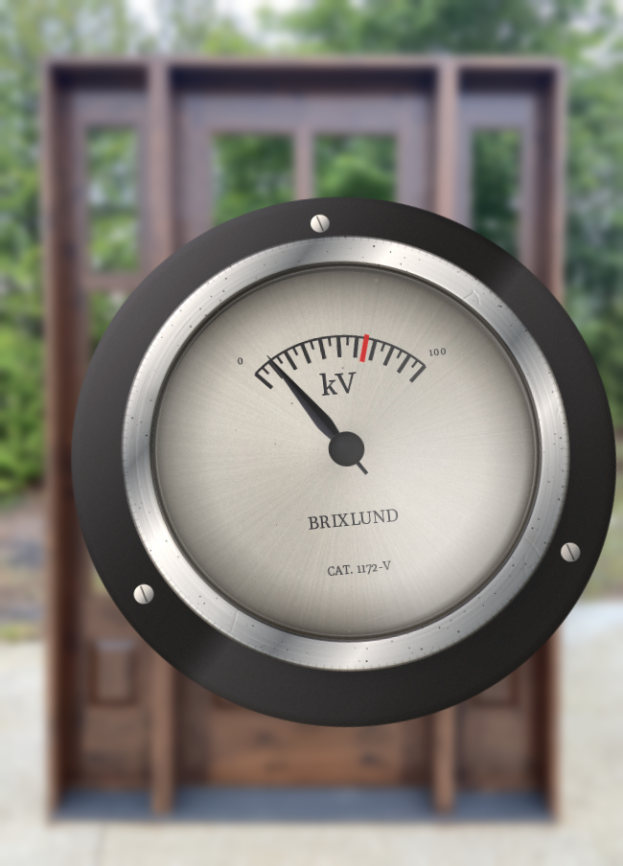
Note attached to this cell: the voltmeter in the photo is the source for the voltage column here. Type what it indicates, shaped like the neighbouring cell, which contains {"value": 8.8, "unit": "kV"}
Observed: {"value": 10, "unit": "kV"}
